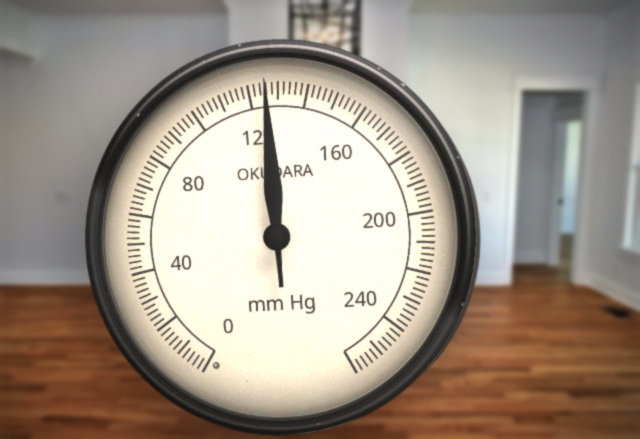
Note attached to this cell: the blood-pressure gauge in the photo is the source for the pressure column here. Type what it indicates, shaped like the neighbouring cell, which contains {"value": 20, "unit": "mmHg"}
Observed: {"value": 126, "unit": "mmHg"}
